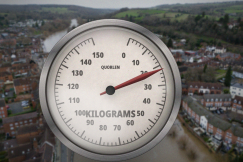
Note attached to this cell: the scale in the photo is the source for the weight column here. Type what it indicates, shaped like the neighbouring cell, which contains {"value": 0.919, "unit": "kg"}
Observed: {"value": 22, "unit": "kg"}
